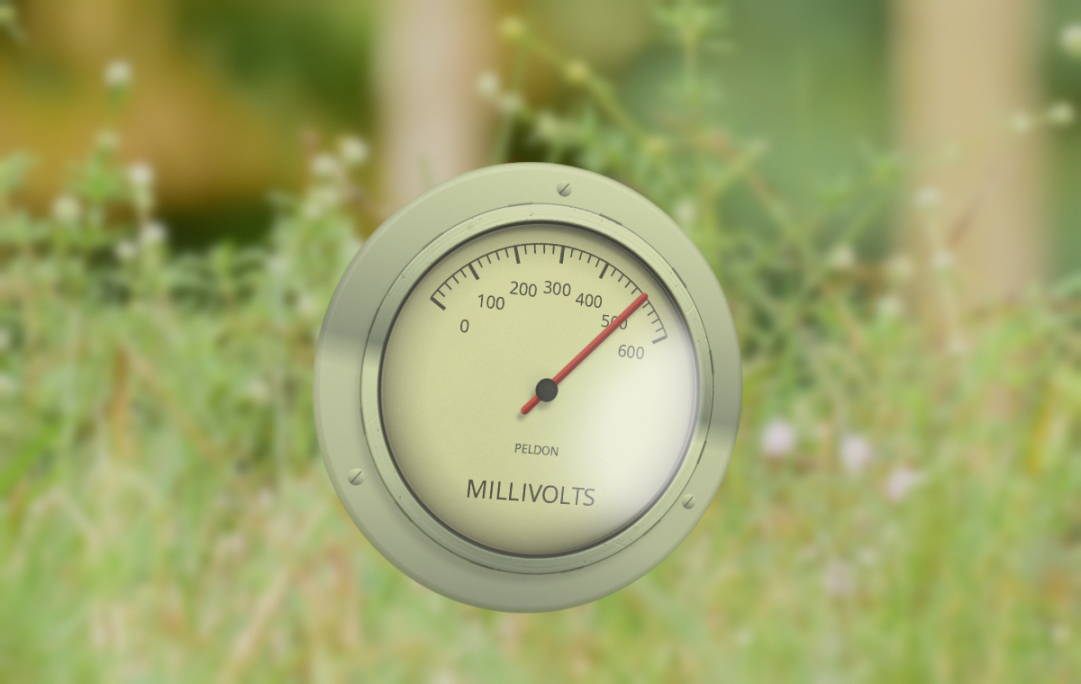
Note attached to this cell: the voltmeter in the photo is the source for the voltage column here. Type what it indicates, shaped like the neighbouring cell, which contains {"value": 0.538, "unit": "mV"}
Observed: {"value": 500, "unit": "mV"}
